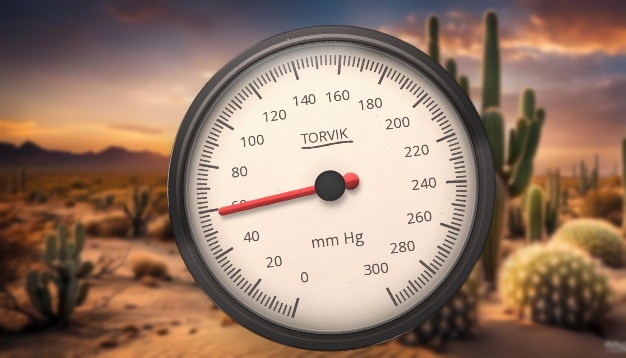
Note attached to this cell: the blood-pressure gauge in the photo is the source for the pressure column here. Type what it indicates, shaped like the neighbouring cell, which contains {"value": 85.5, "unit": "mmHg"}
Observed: {"value": 58, "unit": "mmHg"}
